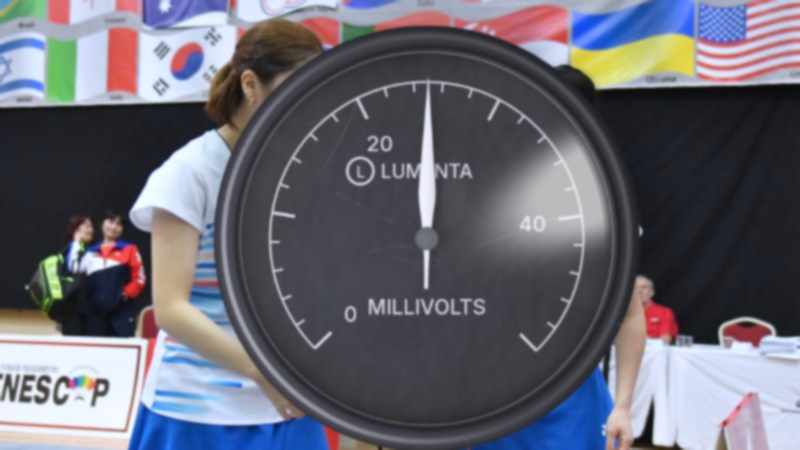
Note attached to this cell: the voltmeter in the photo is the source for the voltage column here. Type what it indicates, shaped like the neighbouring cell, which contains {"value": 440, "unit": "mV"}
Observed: {"value": 25, "unit": "mV"}
